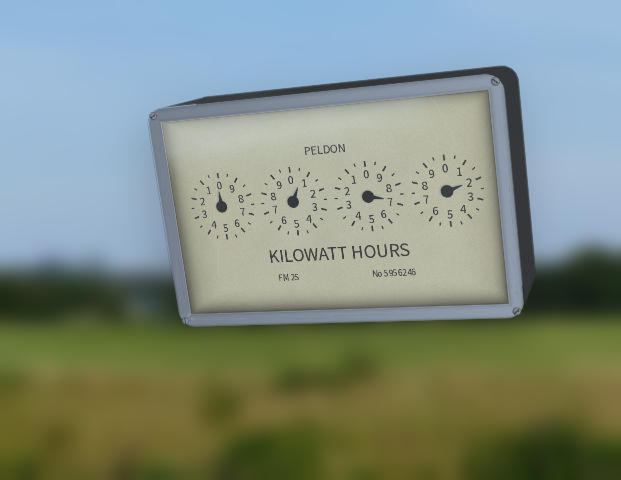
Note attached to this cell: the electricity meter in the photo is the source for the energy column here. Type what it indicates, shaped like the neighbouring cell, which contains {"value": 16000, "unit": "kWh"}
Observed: {"value": 72, "unit": "kWh"}
